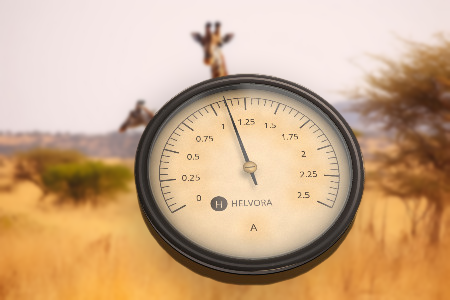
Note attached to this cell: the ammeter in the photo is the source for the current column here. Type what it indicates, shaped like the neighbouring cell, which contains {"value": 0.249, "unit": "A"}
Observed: {"value": 1.1, "unit": "A"}
